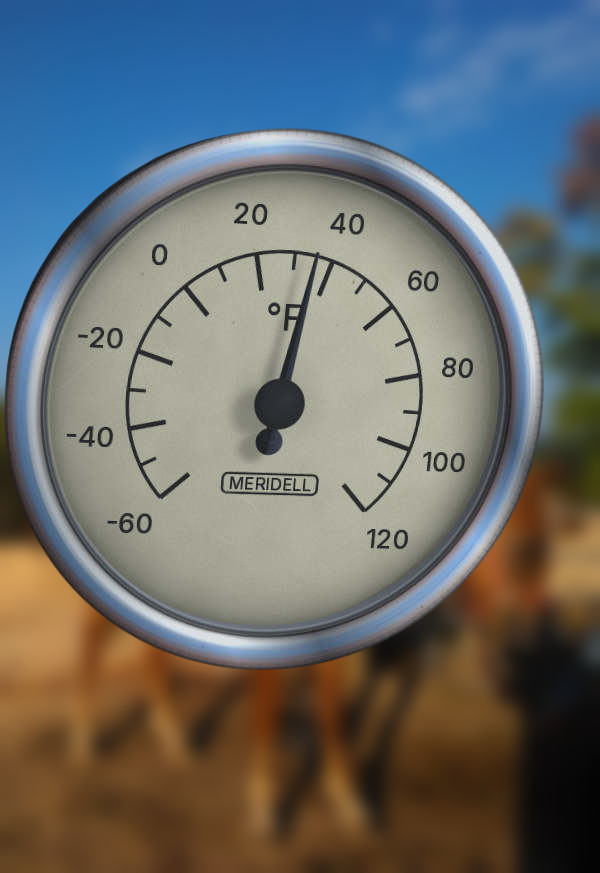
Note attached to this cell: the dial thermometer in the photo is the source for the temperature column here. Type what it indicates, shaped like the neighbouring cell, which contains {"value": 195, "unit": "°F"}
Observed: {"value": 35, "unit": "°F"}
